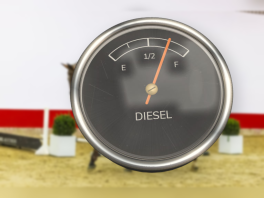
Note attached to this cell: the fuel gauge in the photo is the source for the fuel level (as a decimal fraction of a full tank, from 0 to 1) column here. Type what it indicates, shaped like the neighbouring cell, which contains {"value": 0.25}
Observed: {"value": 0.75}
